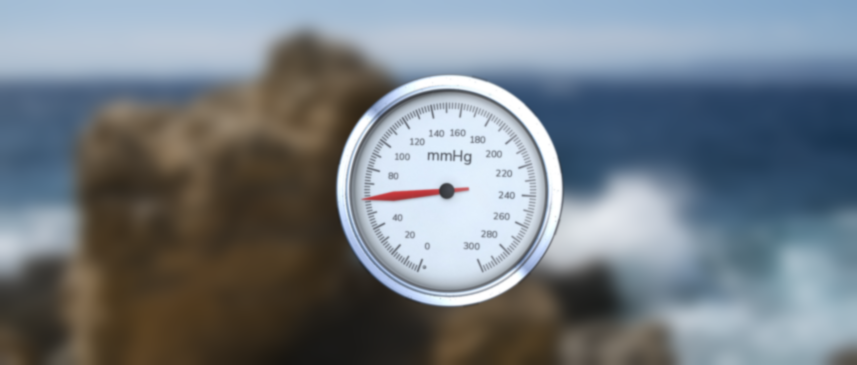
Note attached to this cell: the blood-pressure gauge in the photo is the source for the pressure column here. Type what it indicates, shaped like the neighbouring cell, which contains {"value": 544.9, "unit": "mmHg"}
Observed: {"value": 60, "unit": "mmHg"}
